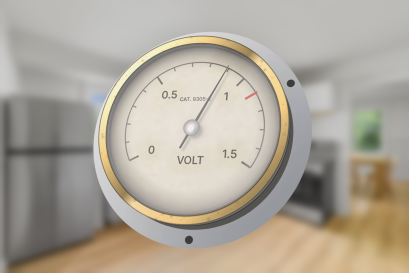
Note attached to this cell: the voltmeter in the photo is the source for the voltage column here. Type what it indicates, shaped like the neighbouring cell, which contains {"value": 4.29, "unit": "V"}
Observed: {"value": 0.9, "unit": "V"}
